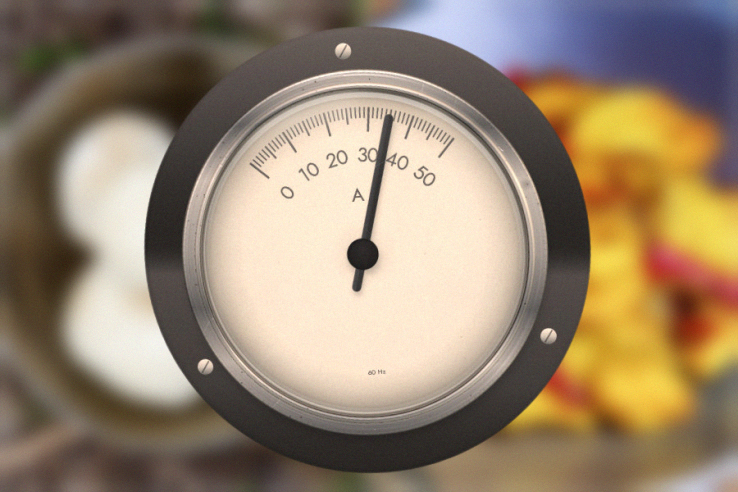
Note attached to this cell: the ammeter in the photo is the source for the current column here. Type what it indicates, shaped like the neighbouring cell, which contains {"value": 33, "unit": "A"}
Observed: {"value": 35, "unit": "A"}
